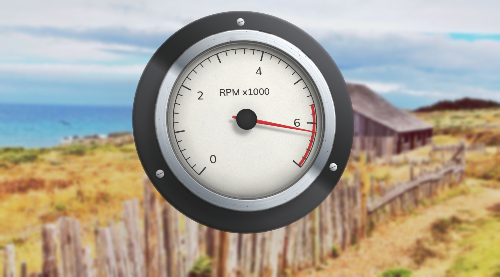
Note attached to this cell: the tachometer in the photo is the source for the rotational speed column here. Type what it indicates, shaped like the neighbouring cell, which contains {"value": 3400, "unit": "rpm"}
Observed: {"value": 6200, "unit": "rpm"}
